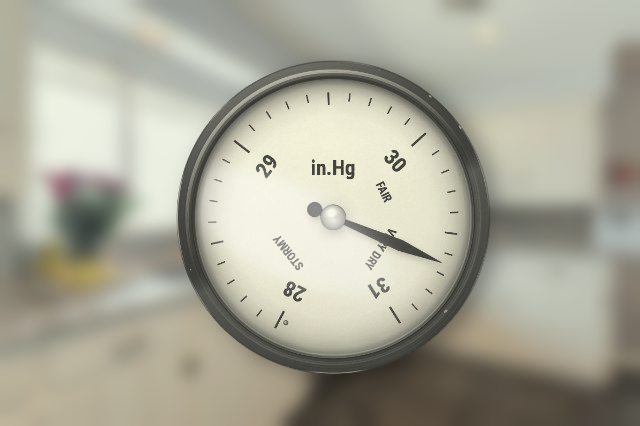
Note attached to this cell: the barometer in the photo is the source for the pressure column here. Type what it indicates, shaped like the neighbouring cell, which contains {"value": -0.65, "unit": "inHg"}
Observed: {"value": 30.65, "unit": "inHg"}
